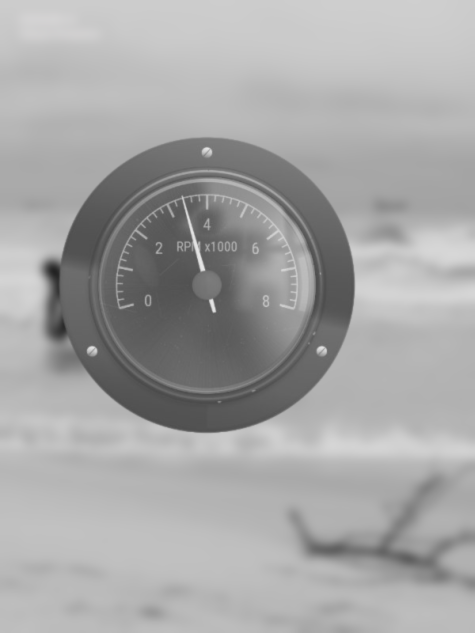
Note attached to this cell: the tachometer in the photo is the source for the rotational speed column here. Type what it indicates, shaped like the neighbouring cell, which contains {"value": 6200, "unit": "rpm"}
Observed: {"value": 3400, "unit": "rpm"}
